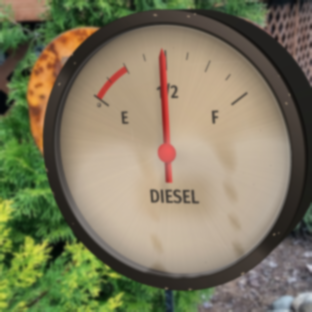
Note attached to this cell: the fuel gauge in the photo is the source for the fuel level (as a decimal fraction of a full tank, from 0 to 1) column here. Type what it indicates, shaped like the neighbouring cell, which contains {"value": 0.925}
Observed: {"value": 0.5}
